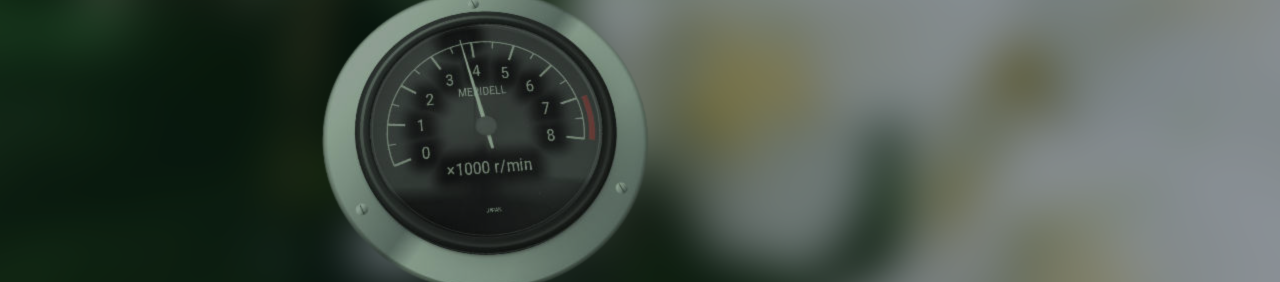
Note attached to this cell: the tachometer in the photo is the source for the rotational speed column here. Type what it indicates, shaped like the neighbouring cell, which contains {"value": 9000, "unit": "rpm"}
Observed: {"value": 3750, "unit": "rpm"}
